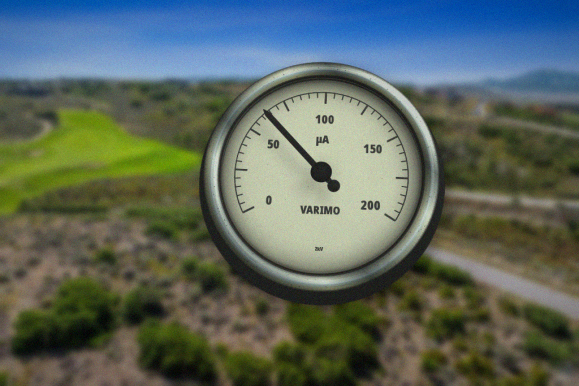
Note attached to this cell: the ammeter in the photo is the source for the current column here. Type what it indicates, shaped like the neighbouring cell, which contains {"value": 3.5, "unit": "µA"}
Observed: {"value": 62.5, "unit": "µA"}
